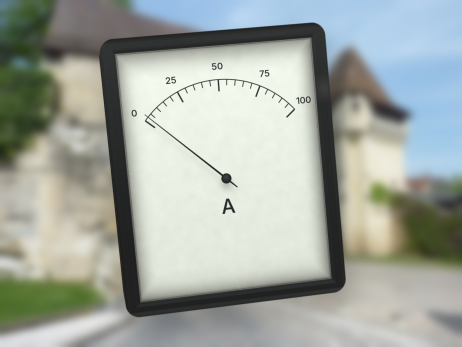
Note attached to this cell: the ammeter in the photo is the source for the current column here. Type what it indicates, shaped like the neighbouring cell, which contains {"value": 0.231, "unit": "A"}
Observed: {"value": 2.5, "unit": "A"}
